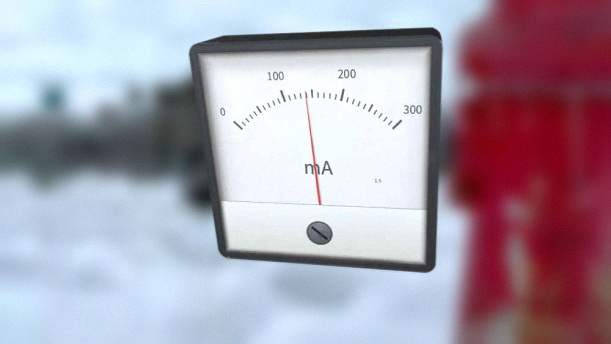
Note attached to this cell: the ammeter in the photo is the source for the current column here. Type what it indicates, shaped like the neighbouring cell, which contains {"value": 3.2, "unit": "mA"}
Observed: {"value": 140, "unit": "mA"}
